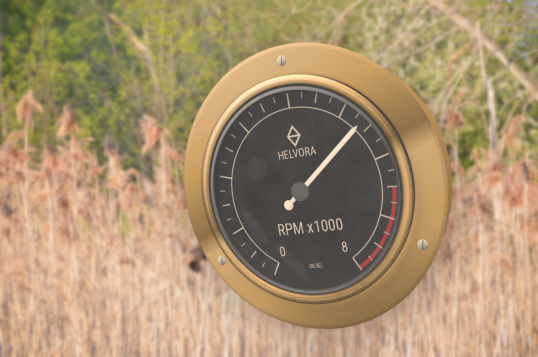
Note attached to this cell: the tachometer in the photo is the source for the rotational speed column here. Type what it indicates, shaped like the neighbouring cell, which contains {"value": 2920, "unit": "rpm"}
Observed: {"value": 5375, "unit": "rpm"}
